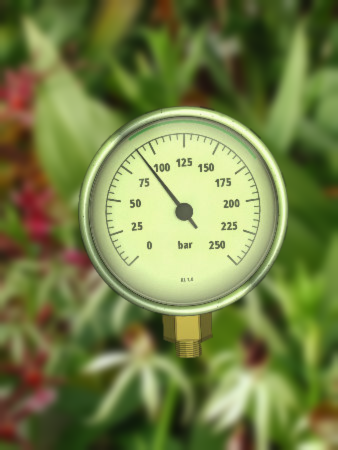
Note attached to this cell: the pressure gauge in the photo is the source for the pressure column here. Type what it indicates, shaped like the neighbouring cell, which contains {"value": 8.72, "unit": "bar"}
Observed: {"value": 90, "unit": "bar"}
